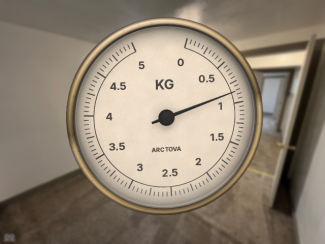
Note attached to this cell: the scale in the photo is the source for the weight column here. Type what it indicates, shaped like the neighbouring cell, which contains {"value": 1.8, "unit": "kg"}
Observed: {"value": 0.85, "unit": "kg"}
